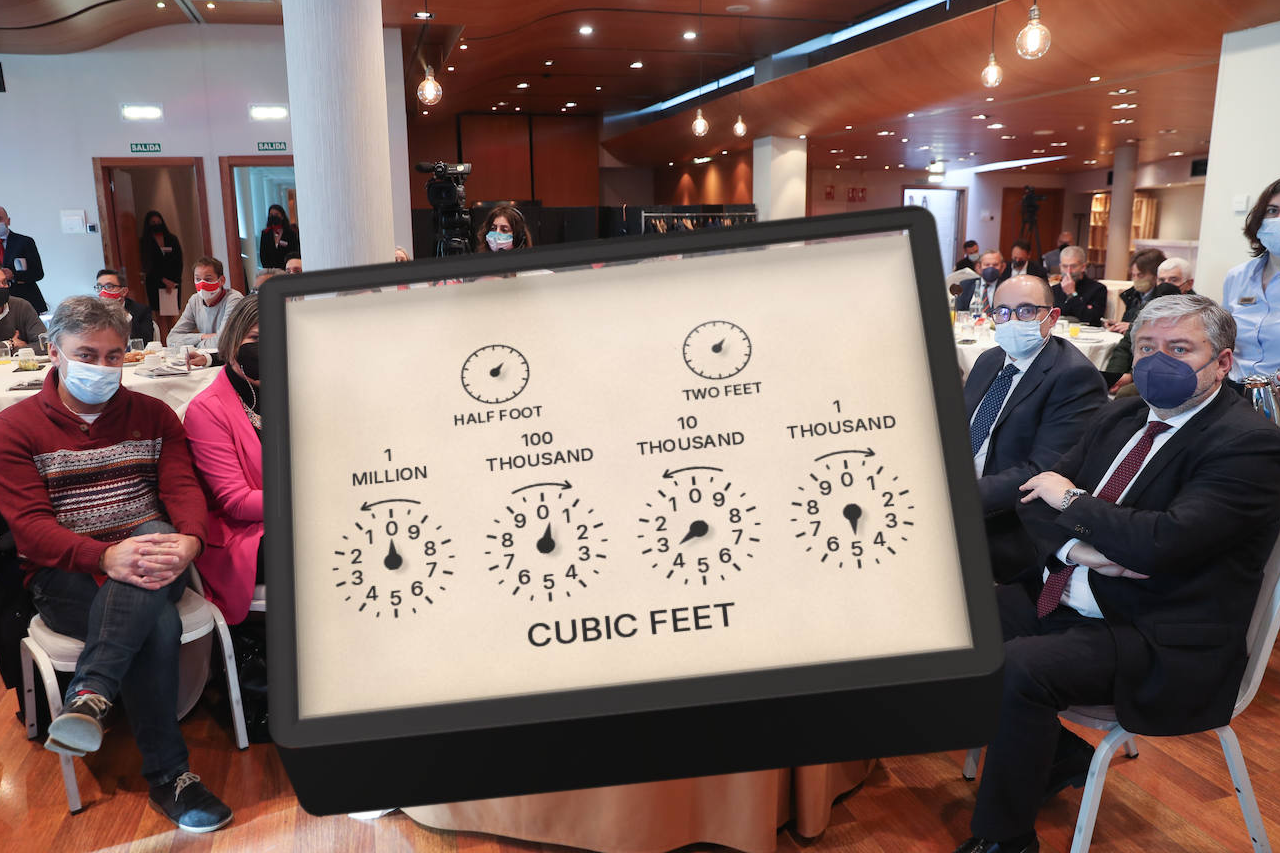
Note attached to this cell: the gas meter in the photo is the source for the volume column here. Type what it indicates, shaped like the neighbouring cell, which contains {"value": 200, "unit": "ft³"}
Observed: {"value": 3500, "unit": "ft³"}
